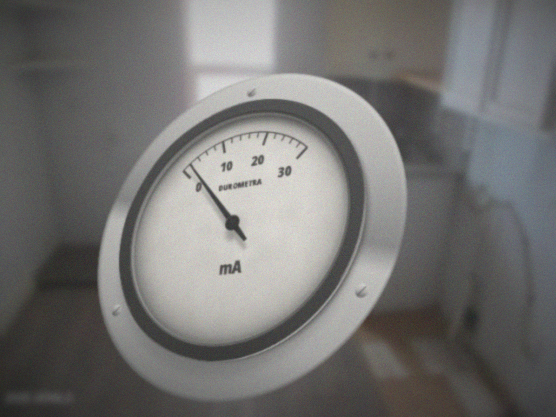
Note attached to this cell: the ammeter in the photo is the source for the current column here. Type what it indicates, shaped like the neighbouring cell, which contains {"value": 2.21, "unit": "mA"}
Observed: {"value": 2, "unit": "mA"}
